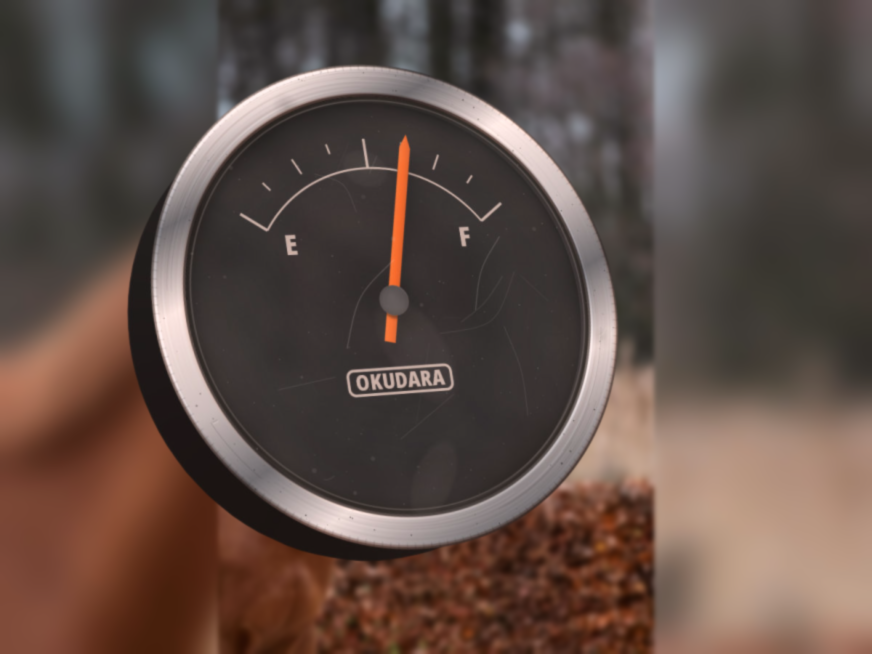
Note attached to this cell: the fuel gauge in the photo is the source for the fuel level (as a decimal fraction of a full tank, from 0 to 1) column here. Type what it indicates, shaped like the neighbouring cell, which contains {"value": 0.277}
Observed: {"value": 0.625}
